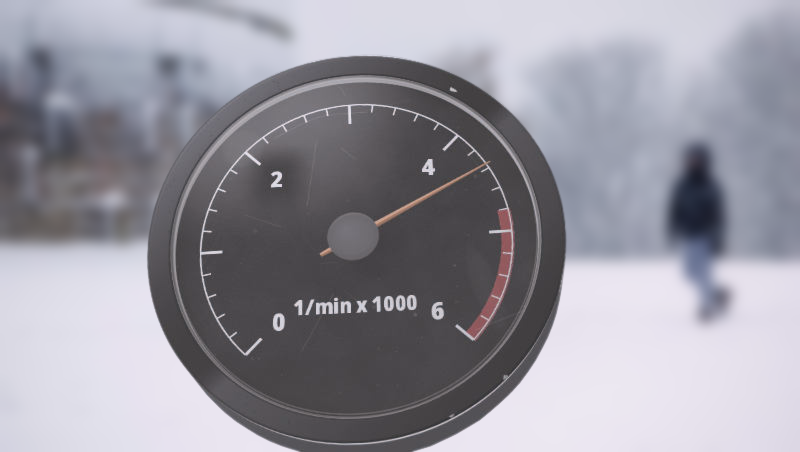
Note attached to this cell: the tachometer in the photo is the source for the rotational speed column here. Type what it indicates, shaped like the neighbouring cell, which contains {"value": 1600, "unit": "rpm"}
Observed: {"value": 4400, "unit": "rpm"}
